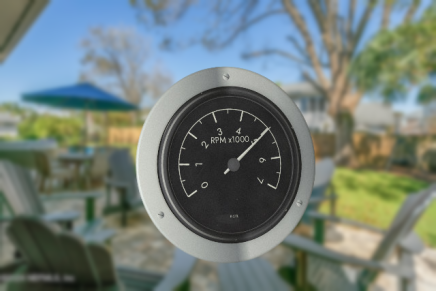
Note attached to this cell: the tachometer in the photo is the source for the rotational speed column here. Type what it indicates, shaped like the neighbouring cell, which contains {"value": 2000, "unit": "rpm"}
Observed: {"value": 5000, "unit": "rpm"}
